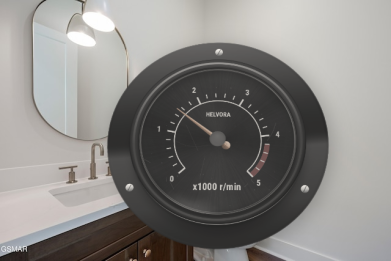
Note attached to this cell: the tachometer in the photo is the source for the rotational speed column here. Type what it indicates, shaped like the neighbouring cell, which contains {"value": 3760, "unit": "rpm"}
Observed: {"value": 1500, "unit": "rpm"}
